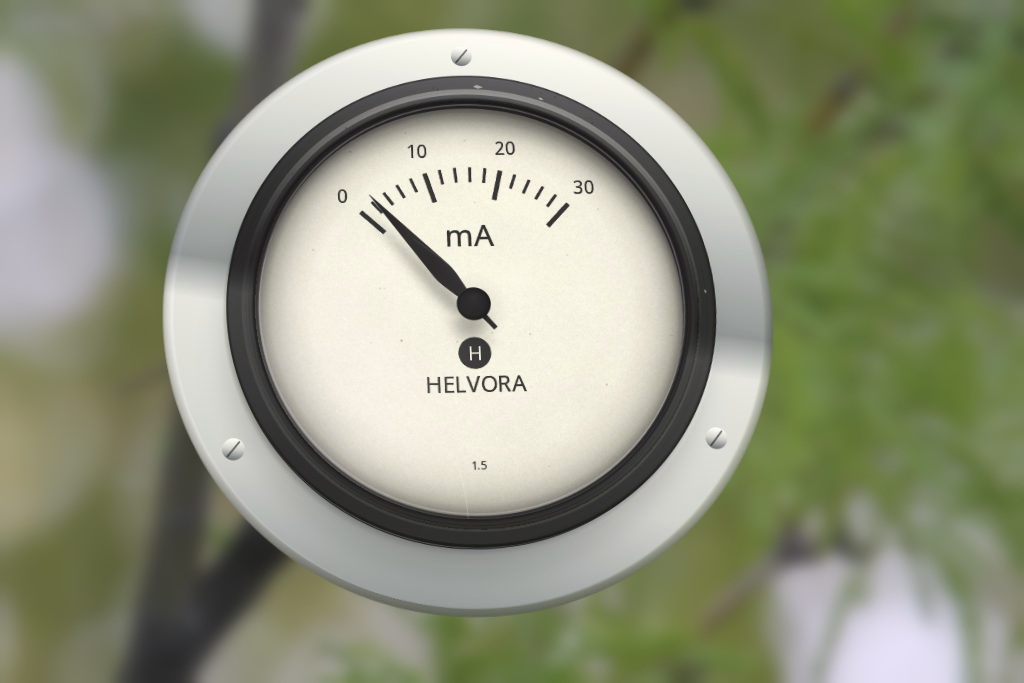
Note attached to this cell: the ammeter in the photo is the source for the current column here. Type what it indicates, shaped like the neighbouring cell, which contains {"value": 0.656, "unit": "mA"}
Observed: {"value": 2, "unit": "mA"}
